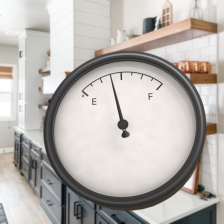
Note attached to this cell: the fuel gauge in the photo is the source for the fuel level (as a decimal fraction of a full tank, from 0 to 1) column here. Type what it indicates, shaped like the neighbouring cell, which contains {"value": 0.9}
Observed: {"value": 0.375}
